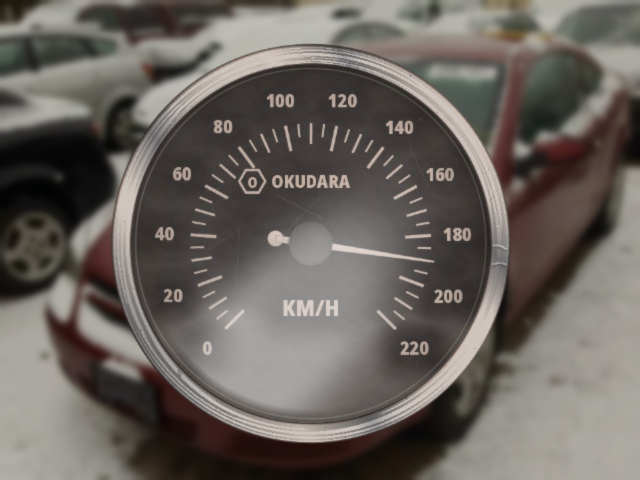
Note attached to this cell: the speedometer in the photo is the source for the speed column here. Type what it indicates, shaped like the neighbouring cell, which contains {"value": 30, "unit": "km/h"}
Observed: {"value": 190, "unit": "km/h"}
